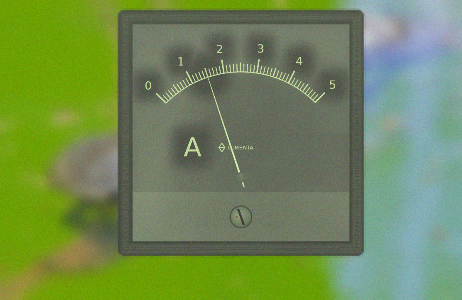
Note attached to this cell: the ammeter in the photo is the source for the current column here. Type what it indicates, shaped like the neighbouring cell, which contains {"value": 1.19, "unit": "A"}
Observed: {"value": 1.5, "unit": "A"}
